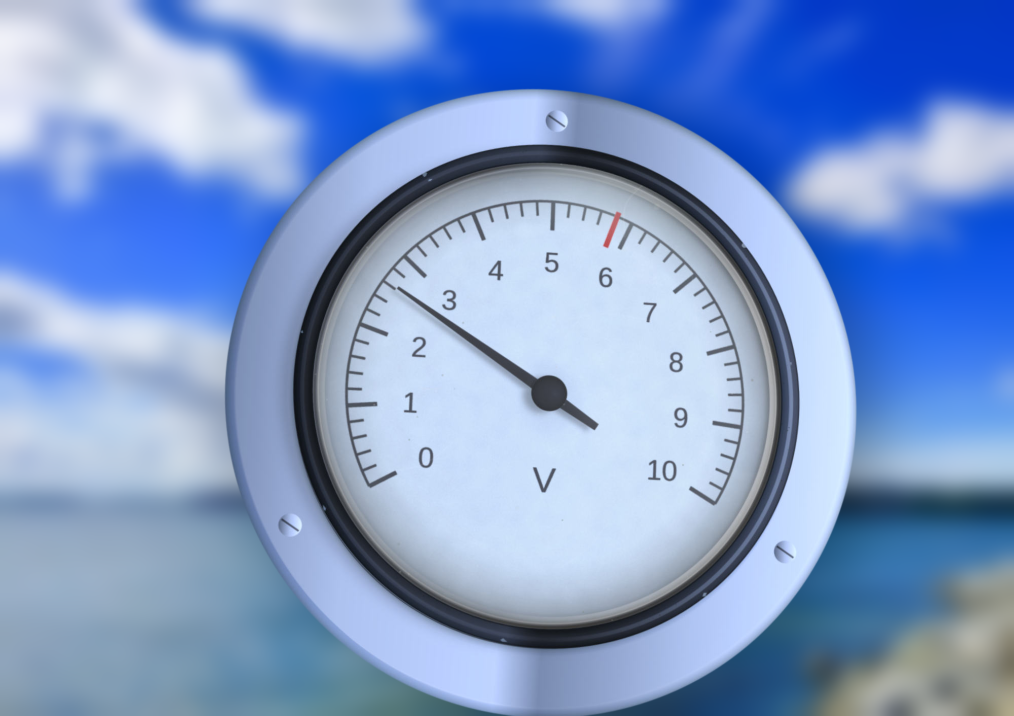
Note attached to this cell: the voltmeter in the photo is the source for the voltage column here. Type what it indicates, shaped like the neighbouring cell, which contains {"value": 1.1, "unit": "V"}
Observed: {"value": 2.6, "unit": "V"}
